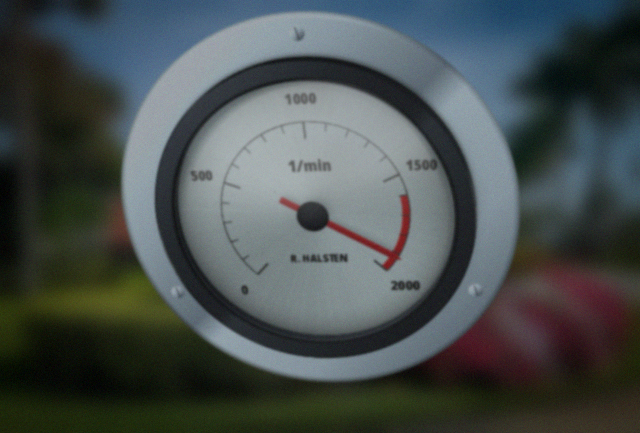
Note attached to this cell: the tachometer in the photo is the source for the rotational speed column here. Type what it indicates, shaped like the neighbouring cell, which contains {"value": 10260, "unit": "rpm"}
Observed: {"value": 1900, "unit": "rpm"}
